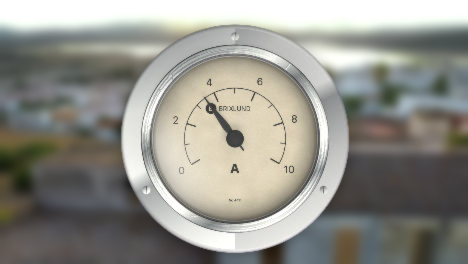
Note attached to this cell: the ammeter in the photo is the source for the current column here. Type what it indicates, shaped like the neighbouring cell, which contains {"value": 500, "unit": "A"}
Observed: {"value": 3.5, "unit": "A"}
